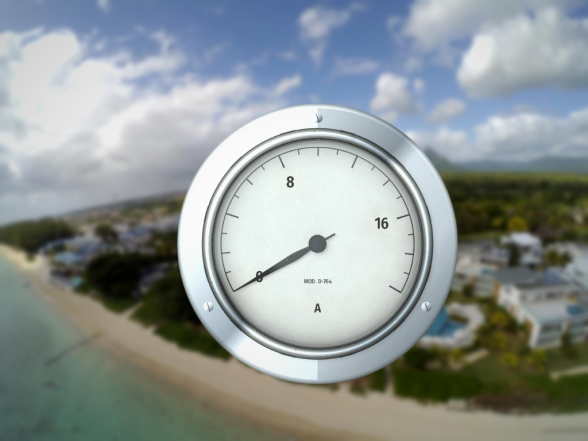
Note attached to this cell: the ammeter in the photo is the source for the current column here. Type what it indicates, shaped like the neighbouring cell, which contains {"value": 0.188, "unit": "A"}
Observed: {"value": 0, "unit": "A"}
